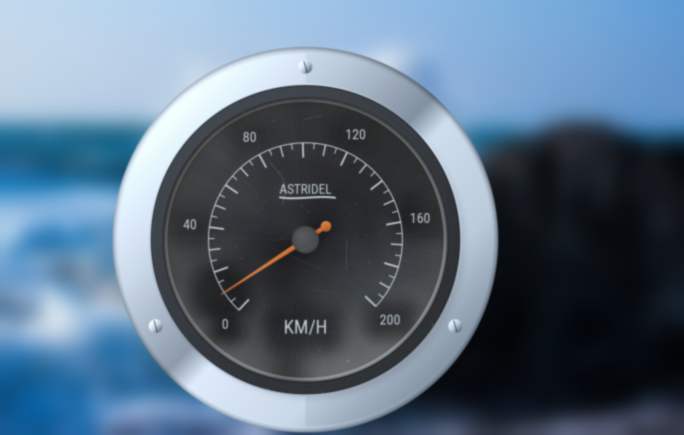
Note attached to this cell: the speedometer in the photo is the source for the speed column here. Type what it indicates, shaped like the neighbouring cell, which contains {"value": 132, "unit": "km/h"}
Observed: {"value": 10, "unit": "km/h"}
